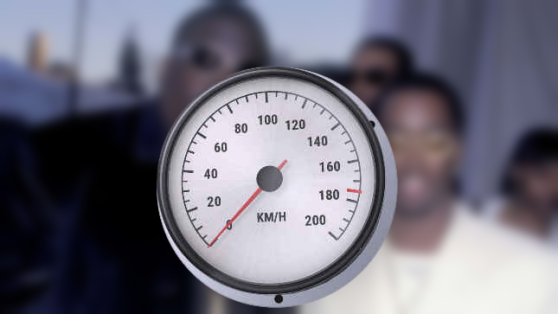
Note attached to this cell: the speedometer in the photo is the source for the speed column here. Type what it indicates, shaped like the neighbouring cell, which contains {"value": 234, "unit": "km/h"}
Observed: {"value": 0, "unit": "km/h"}
